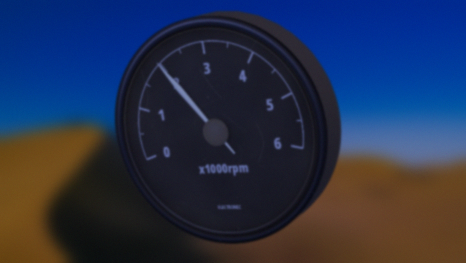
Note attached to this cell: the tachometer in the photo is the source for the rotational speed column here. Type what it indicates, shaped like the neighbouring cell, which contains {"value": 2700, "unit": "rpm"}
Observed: {"value": 2000, "unit": "rpm"}
